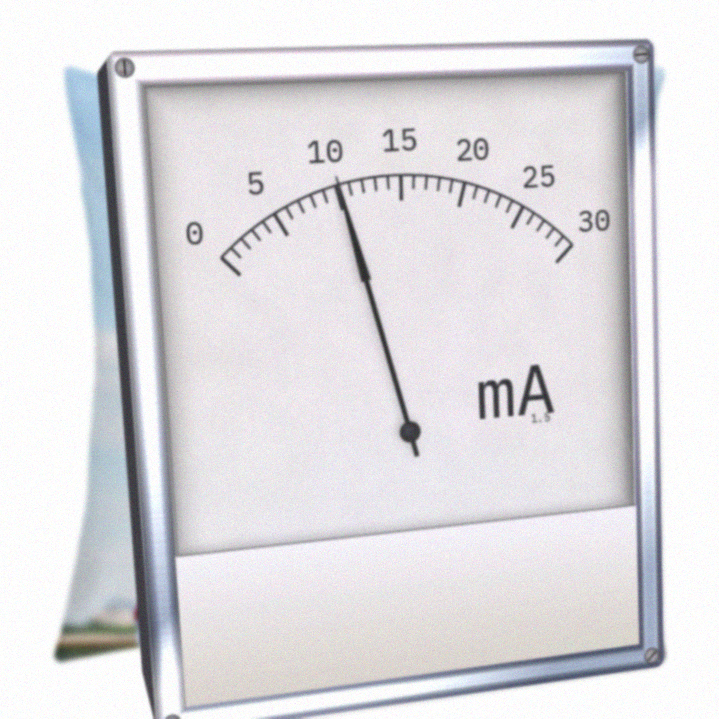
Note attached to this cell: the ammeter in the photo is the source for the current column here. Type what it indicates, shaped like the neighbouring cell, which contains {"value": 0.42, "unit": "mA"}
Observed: {"value": 10, "unit": "mA"}
